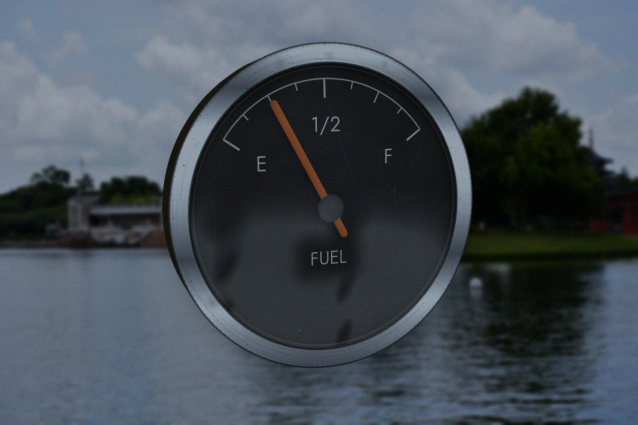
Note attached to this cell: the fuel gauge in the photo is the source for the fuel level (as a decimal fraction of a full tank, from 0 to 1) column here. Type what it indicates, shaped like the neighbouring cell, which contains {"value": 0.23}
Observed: {"value": 0.25}
